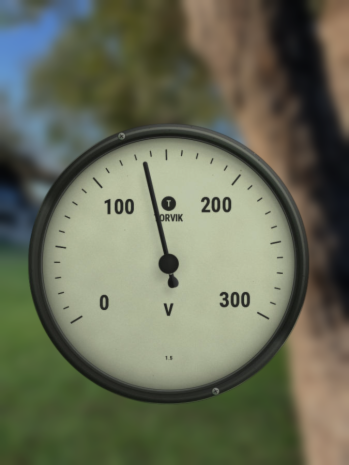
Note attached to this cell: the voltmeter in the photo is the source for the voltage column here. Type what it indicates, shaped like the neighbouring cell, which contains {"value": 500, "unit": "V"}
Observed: {"value": 135, "unit": "V"}
